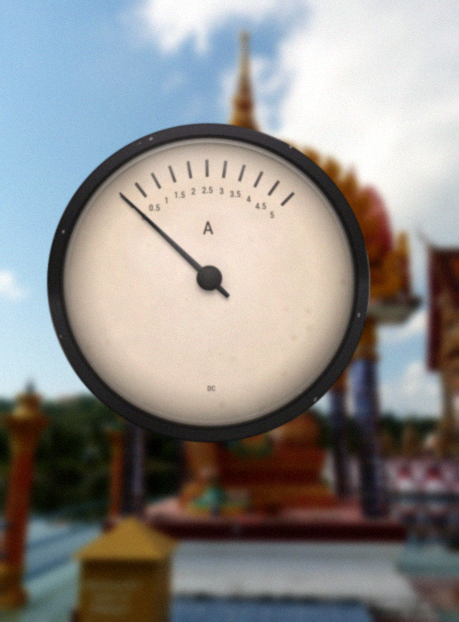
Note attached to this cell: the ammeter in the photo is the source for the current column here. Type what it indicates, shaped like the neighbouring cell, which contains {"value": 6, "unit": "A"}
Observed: {"value": 0, "unit": "A"}
